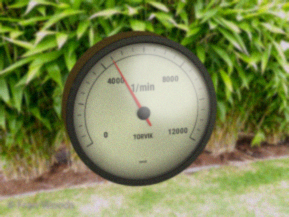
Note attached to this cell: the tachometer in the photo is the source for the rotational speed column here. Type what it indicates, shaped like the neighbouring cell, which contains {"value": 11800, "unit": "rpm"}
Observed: {"value": 4500, "unit": "rpm"}
